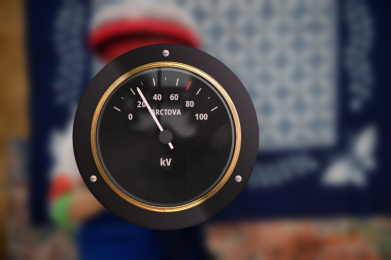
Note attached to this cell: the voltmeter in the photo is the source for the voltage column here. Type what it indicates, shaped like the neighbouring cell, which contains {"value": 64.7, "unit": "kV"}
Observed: {"value": 25, "unit": "kV"}
